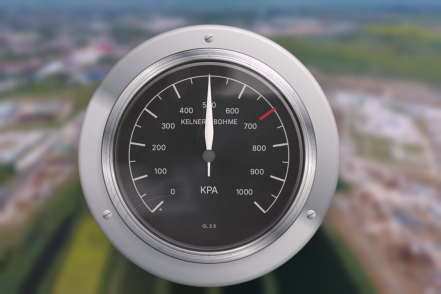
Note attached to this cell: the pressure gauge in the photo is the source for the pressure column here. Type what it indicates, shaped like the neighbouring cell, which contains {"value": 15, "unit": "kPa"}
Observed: {"value": 500, "unit": "kPa"}
